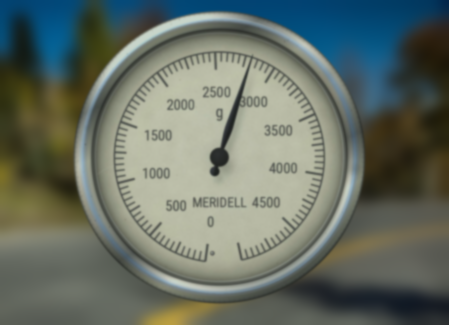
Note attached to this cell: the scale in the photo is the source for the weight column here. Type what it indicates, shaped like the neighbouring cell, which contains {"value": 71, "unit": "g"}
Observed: {"value": 2800, "unit": "g"}
